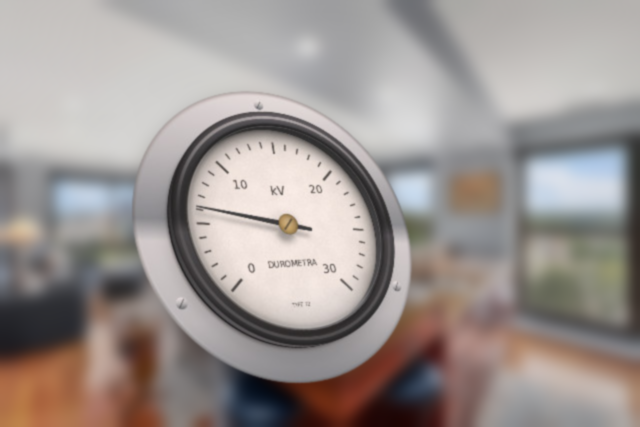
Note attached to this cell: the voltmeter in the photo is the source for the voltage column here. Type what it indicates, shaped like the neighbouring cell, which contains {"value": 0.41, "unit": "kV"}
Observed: {"value": 6, "unit": "kV"}
